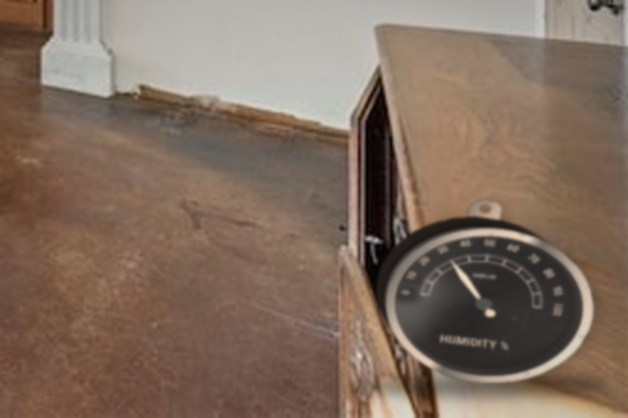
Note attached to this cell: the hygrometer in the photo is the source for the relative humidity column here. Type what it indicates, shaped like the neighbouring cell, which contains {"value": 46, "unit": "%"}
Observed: {"value": 30, "unit": "%"}
